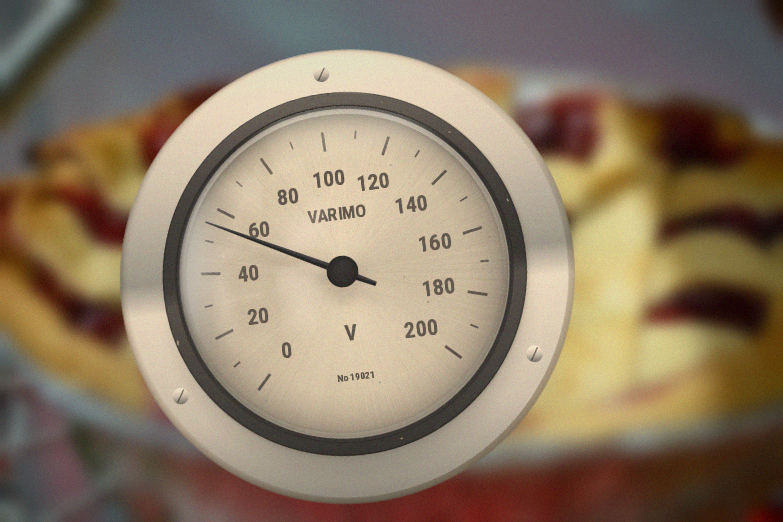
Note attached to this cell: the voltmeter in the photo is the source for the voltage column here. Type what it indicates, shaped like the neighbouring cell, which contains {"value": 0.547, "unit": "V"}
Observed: {"value": 55, "unit": "V"}
